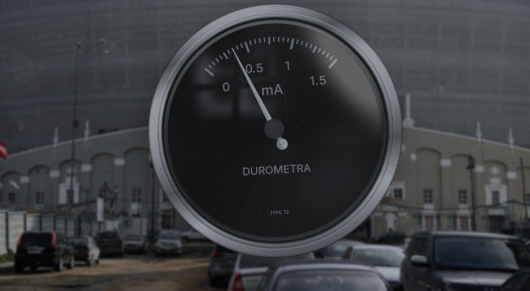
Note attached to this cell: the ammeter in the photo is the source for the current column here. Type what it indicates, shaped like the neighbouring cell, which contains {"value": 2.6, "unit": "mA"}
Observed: {"value": 0.35, "unit": "mA"}
